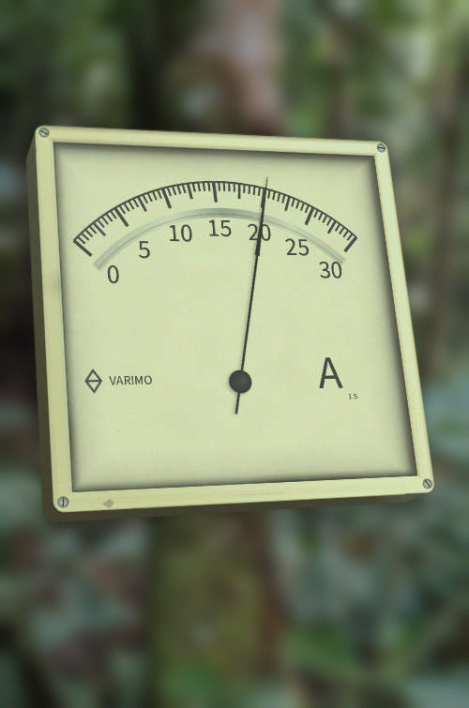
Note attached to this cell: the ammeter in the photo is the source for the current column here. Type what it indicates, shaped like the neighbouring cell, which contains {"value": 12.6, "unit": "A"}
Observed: {"value": 20, "unit": "A"}
